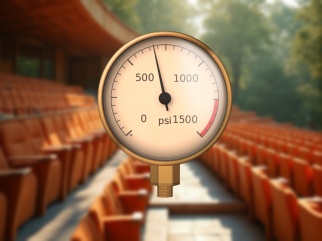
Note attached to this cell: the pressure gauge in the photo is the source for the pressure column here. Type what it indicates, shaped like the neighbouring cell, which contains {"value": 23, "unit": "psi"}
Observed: {"value": 675, "unit": "psi"}
